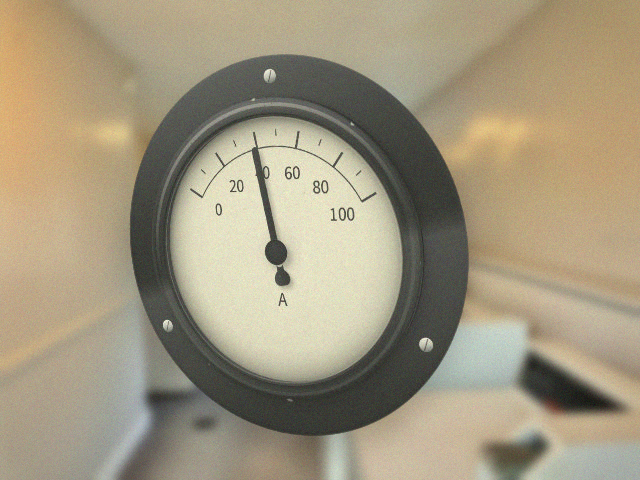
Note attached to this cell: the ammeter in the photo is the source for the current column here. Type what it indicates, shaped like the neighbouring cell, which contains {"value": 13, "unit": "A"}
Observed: {"value": 40, "unit": "A"}
